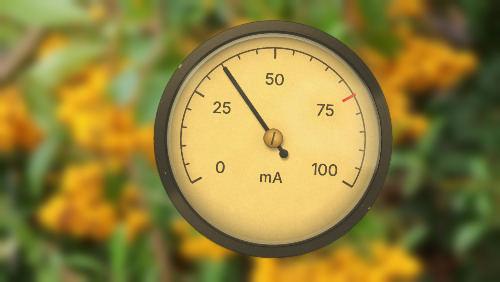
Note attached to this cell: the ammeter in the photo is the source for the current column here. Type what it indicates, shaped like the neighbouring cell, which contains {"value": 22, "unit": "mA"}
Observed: {"value": 35, "unit": "mA"}
